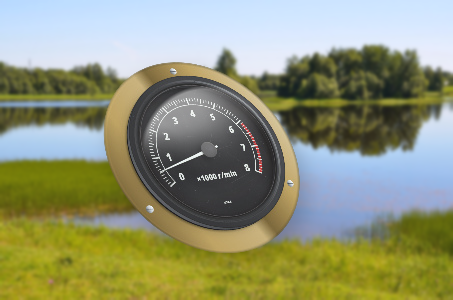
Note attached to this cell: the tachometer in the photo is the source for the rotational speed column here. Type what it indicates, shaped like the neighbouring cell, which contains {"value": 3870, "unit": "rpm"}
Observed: {"value": 500, "unit": "rpm"}
